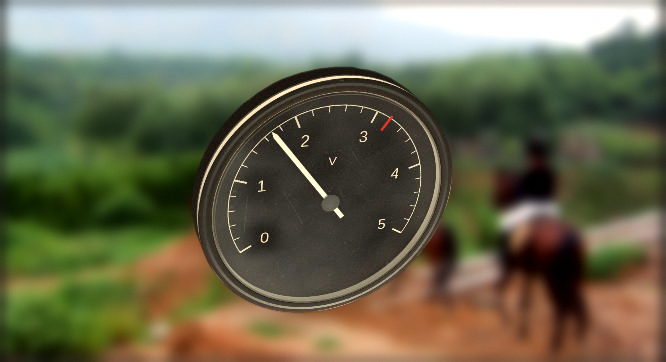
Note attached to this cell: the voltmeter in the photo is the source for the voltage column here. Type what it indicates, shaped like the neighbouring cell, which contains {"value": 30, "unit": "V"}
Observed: {"value": 1.7, "unit": "V"}
